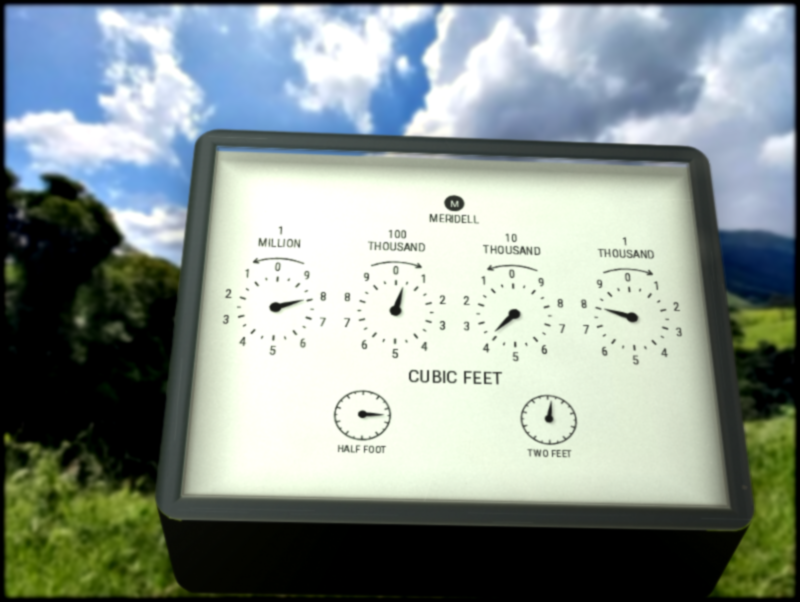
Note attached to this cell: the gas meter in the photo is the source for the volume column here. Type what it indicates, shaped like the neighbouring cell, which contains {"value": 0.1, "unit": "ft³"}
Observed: {"value": 803800, "unit": "ft³"}
